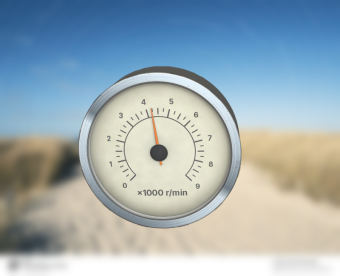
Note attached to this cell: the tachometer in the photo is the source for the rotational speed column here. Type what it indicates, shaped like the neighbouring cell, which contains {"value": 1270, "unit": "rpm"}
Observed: {"value": 4250, "unit": "rpm"}
